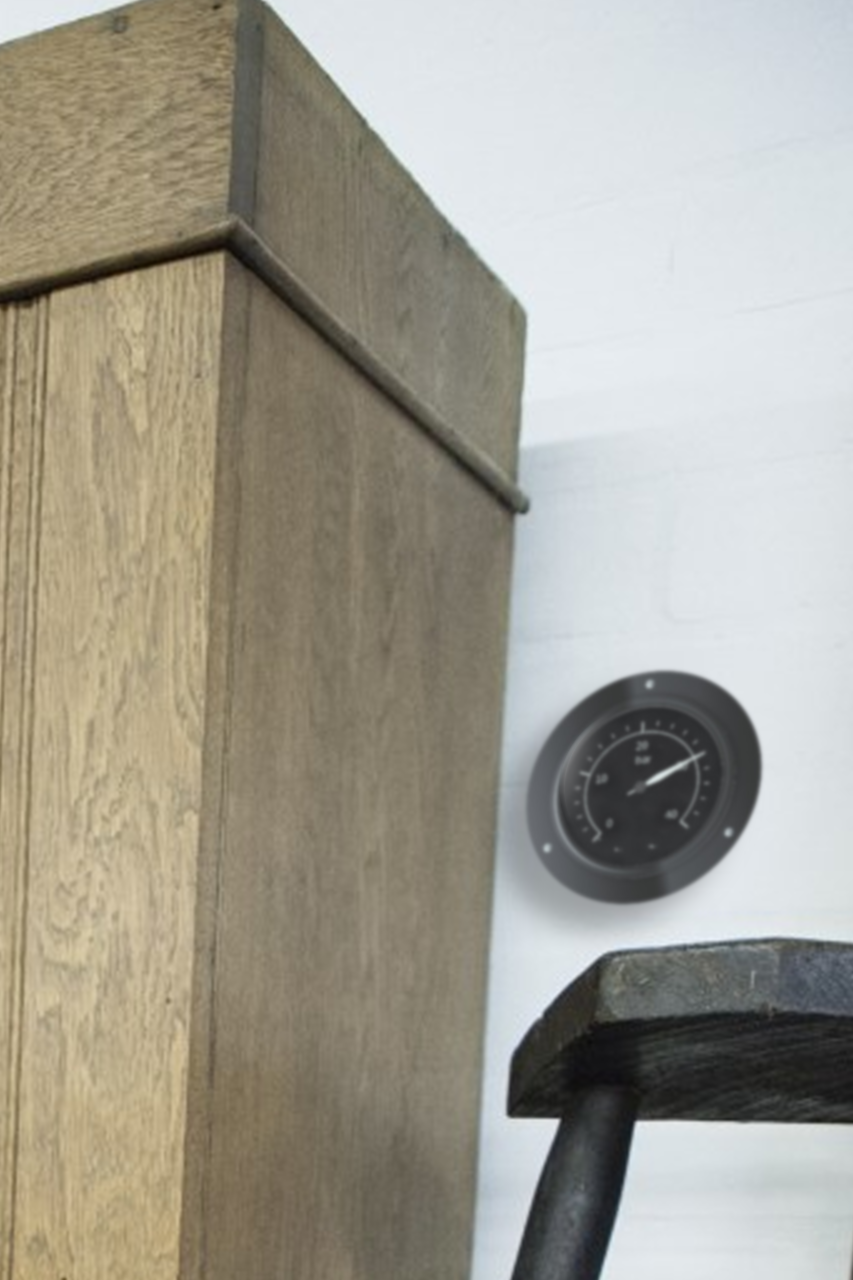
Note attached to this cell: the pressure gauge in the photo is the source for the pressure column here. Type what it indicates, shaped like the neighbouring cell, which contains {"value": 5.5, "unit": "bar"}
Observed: {"value": 30, "unit": "bar"}
